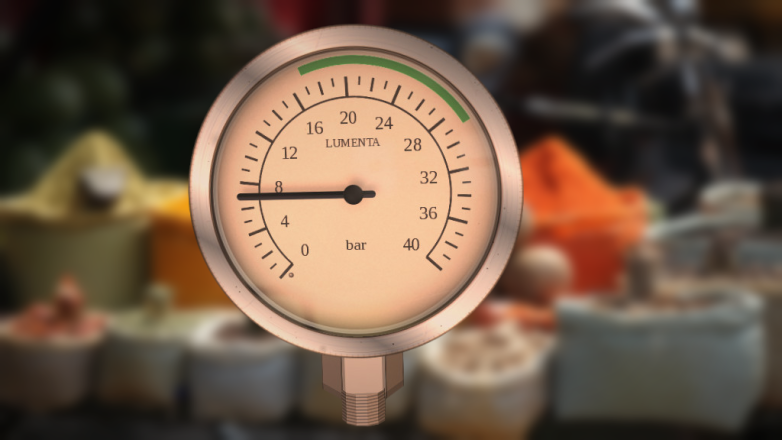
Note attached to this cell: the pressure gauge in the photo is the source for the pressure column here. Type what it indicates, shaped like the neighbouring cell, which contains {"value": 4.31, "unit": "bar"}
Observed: {"value": 7, "unit": "bar"}
